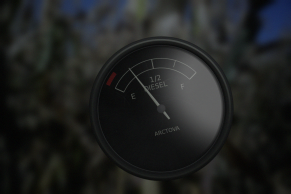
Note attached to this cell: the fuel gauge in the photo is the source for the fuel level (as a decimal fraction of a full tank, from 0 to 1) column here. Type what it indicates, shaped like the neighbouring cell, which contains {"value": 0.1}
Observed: {"value": 0.25}
